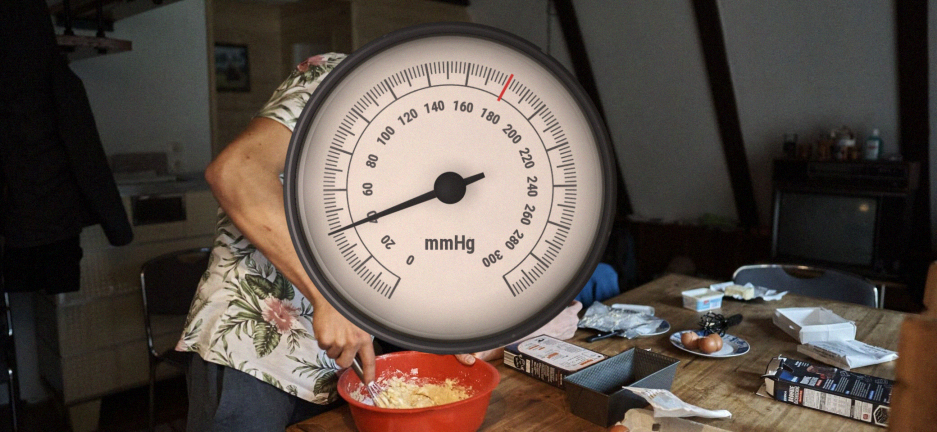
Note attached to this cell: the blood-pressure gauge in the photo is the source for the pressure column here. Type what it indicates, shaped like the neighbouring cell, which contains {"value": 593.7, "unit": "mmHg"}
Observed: {"value": 40, "unit": "mmHg"}
